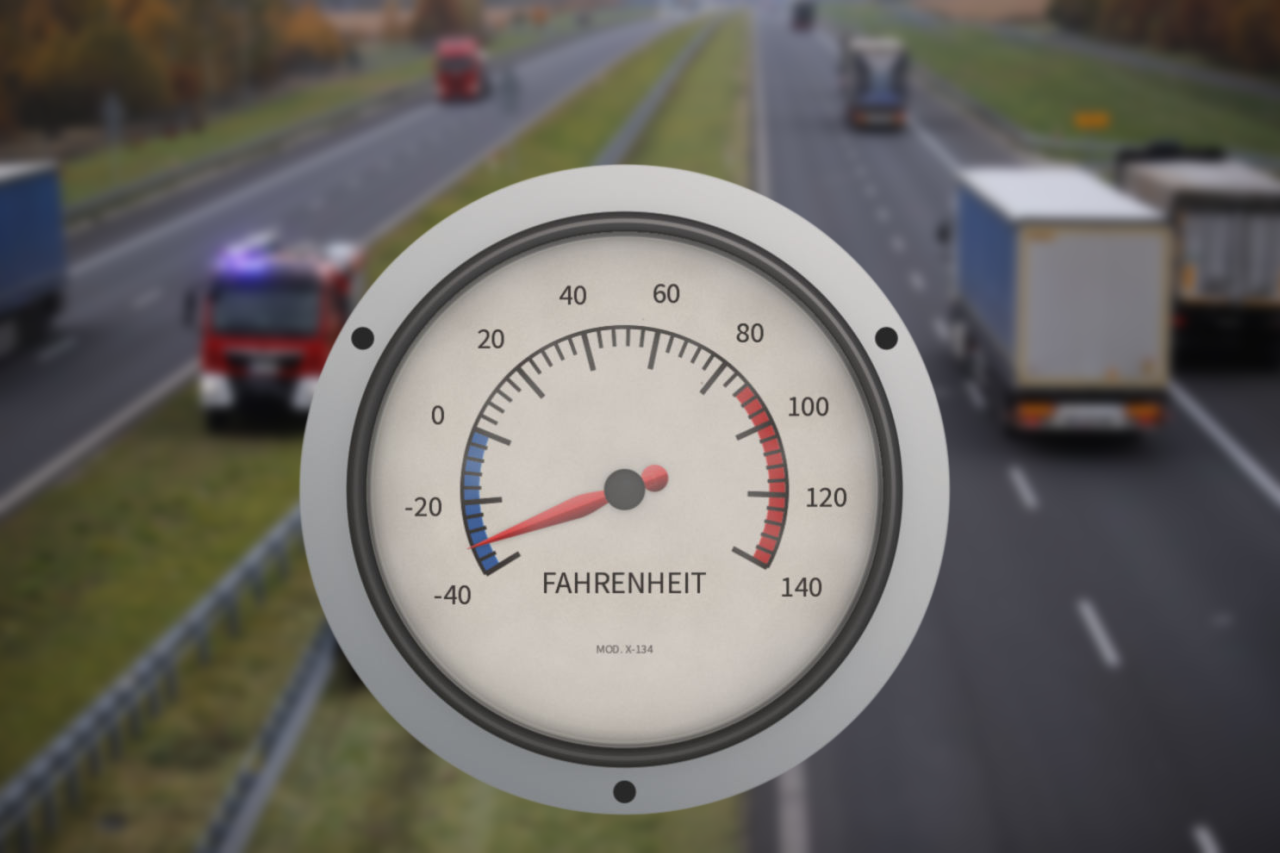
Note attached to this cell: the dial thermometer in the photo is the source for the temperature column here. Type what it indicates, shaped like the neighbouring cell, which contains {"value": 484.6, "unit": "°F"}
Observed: {"value": -32, "unit": "°F"}
